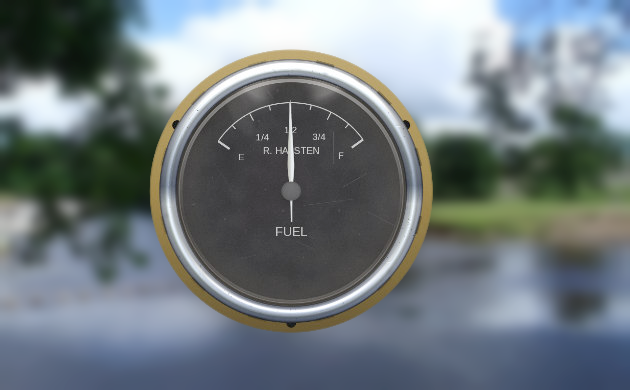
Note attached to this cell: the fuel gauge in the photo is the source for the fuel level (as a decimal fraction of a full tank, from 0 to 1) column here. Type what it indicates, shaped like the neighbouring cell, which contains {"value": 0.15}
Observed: {"value": 0.5}
